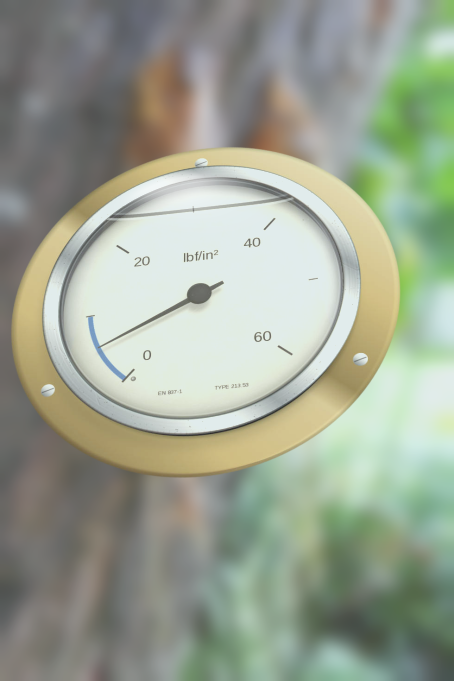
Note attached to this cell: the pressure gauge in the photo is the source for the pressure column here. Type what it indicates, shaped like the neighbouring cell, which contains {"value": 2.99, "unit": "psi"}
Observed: {"value": 5, "unit": "psi"}
